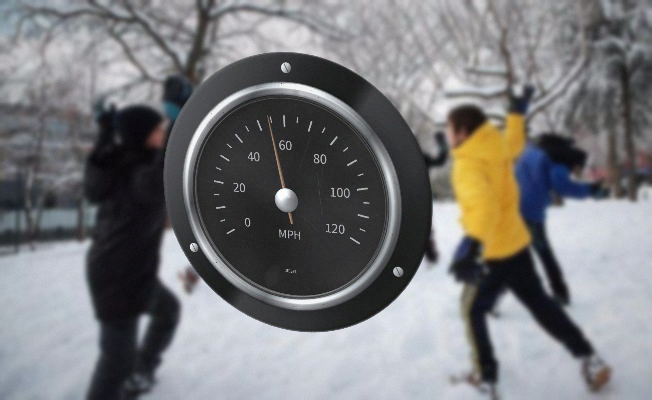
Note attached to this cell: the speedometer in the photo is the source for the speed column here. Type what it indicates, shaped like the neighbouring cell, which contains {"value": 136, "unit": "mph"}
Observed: {"value": 55, "unit": "mph"}
